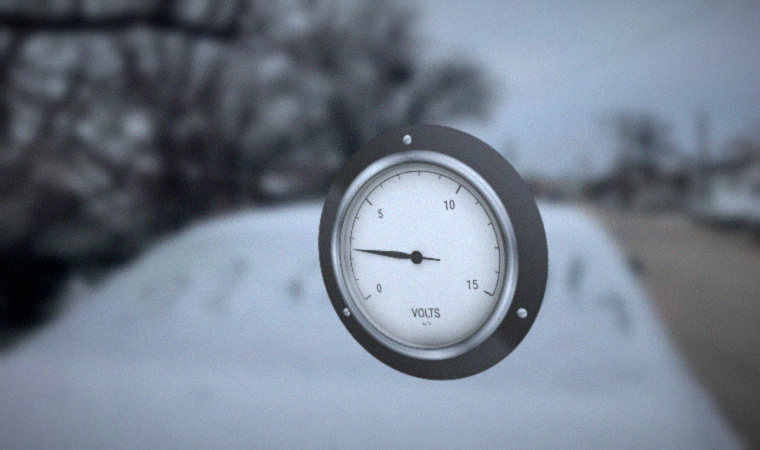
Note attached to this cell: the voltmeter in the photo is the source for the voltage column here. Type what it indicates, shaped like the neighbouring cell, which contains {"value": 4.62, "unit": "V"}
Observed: {"value": 2.5, "unit": "V"}
